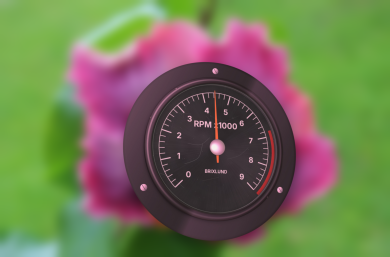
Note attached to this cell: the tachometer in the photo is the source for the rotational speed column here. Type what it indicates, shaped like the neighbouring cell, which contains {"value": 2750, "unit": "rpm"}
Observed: {"value": 4400, "unit": "rpm"}
